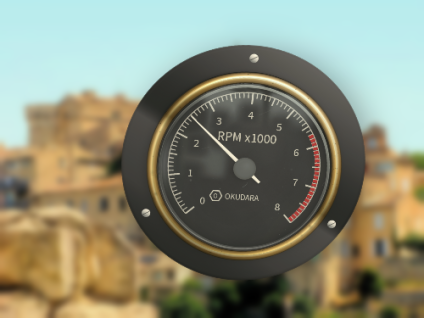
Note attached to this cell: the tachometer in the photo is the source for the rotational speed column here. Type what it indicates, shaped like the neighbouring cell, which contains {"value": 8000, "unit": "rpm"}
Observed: {"value": 2500, "unit": "rpm"}
